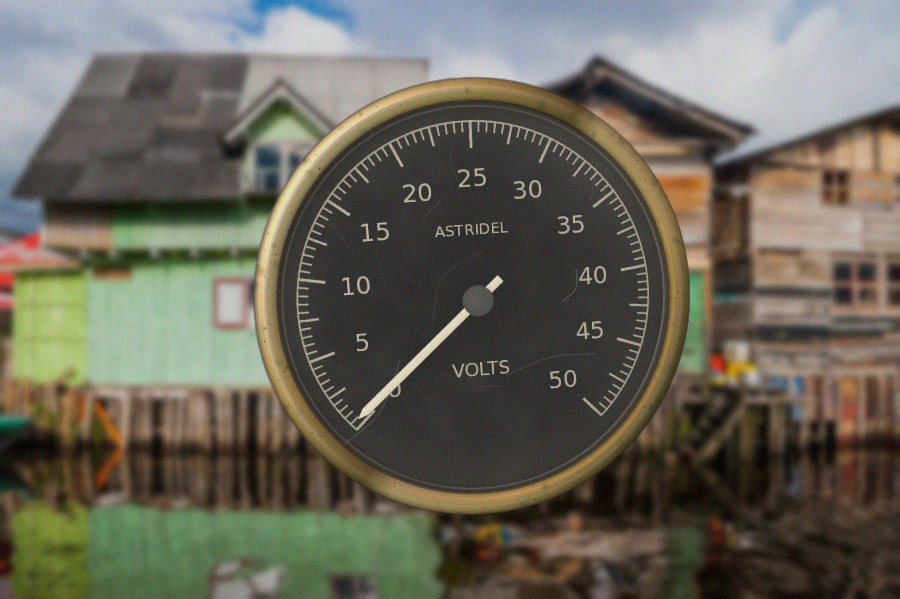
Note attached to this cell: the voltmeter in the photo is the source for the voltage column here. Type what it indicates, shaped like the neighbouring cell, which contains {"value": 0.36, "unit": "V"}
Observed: {"value": 0.5, "unit": "V"}
